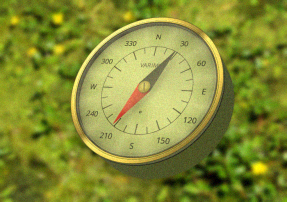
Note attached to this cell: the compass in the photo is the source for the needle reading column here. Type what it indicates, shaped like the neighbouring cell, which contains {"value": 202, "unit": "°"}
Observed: {"value": 210, "unit": "°"}
